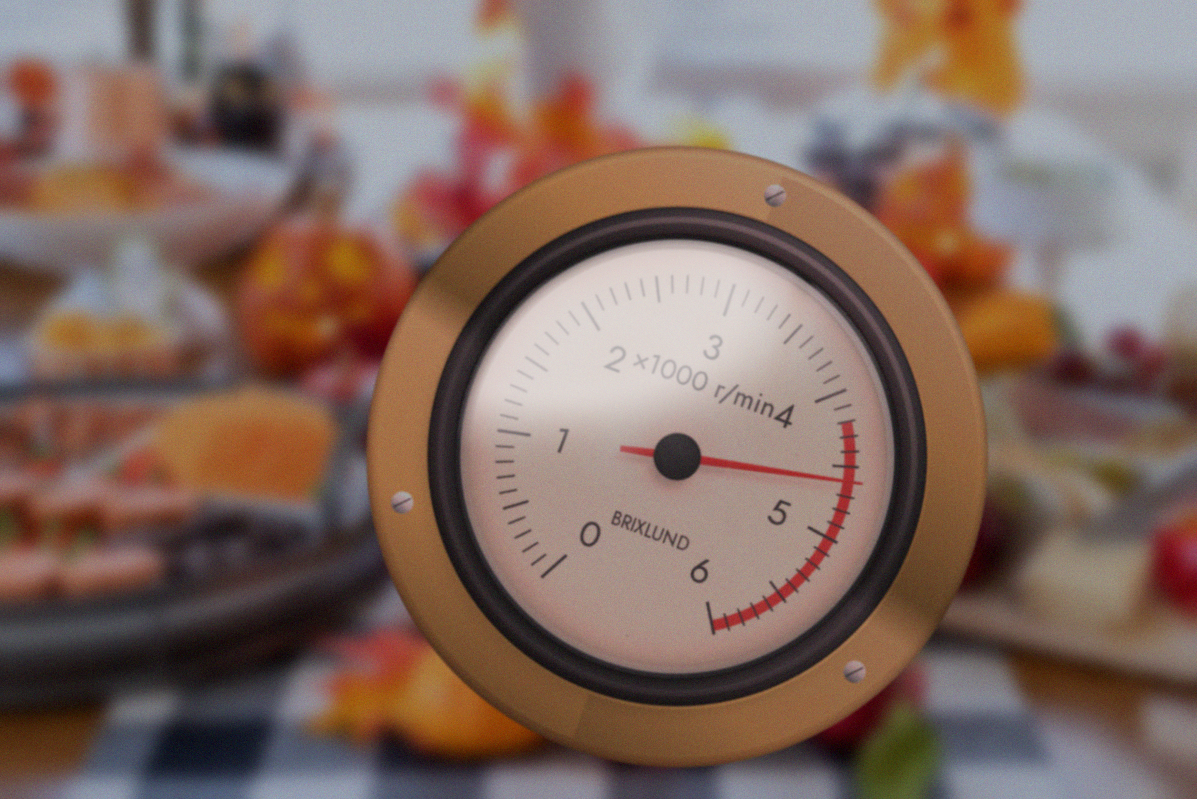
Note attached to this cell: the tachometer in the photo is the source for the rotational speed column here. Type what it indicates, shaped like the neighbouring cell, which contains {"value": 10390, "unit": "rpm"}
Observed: {"value": 4600, "unit": "rpm"}
